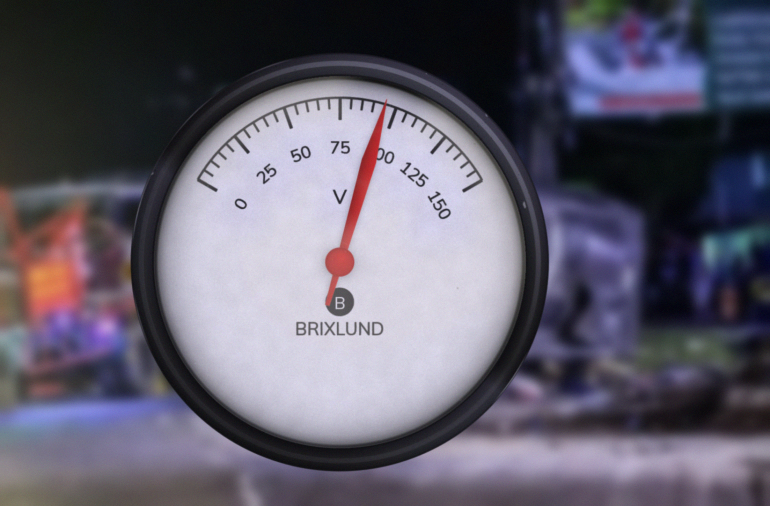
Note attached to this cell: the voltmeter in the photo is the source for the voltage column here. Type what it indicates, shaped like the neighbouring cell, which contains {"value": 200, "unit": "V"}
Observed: {"value": 95, "unit": "V"}
